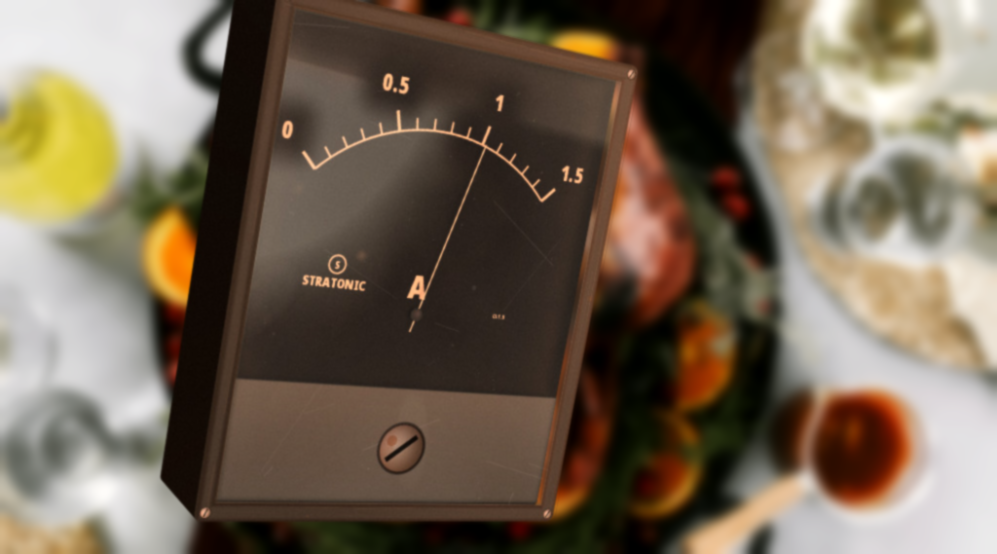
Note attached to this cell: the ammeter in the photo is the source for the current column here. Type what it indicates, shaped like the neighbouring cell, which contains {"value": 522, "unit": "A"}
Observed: {"value": 1, "unit": "A"}
